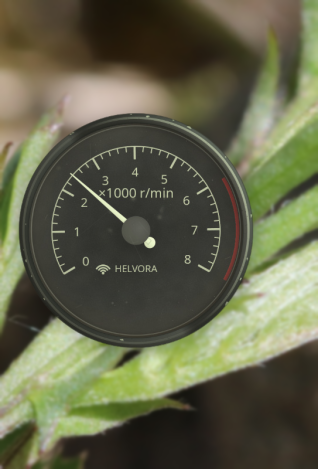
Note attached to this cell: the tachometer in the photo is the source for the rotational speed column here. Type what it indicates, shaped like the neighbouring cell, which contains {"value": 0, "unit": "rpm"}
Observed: {"value": 2400, "unit": "rpm"}
